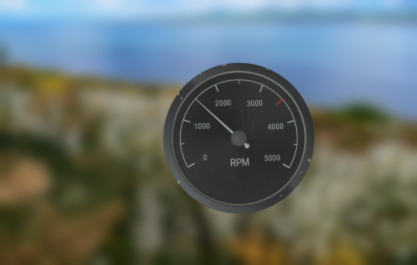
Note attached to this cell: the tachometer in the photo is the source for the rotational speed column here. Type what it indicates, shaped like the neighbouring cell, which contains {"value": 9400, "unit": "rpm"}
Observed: {"value": 1500, "unit": "rpm"}
